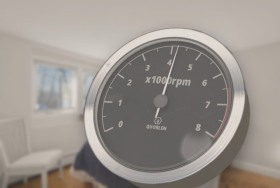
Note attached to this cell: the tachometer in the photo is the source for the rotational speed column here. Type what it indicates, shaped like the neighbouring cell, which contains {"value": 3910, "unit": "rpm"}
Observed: {"value": 4250, "unit": "rpm"}
